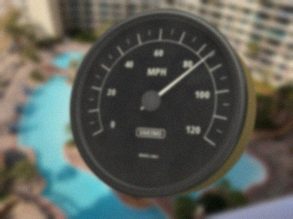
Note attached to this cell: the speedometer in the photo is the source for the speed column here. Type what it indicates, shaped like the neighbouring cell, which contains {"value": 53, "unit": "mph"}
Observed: {"value": 85, "unit": "mph"}
